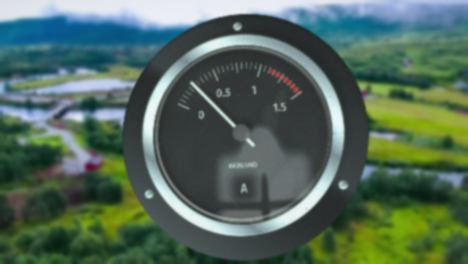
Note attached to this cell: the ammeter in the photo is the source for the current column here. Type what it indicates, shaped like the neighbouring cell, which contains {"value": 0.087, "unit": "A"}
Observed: {"value": 0.25, "unit": "A"}
